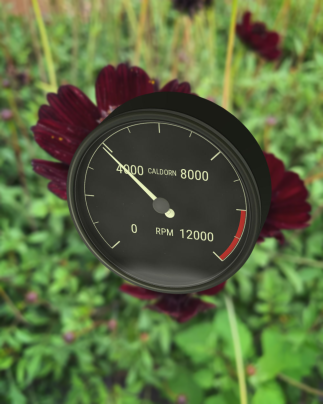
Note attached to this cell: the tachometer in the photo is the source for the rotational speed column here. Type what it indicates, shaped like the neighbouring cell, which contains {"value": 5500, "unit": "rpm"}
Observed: {"value": 4000, "unit": "rpm"}
